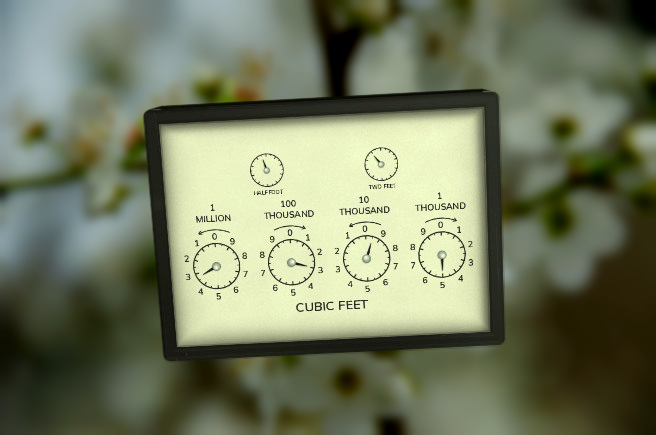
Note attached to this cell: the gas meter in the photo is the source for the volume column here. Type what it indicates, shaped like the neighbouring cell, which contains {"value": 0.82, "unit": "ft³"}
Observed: {"value": 329500, "unit": "ft³"}
